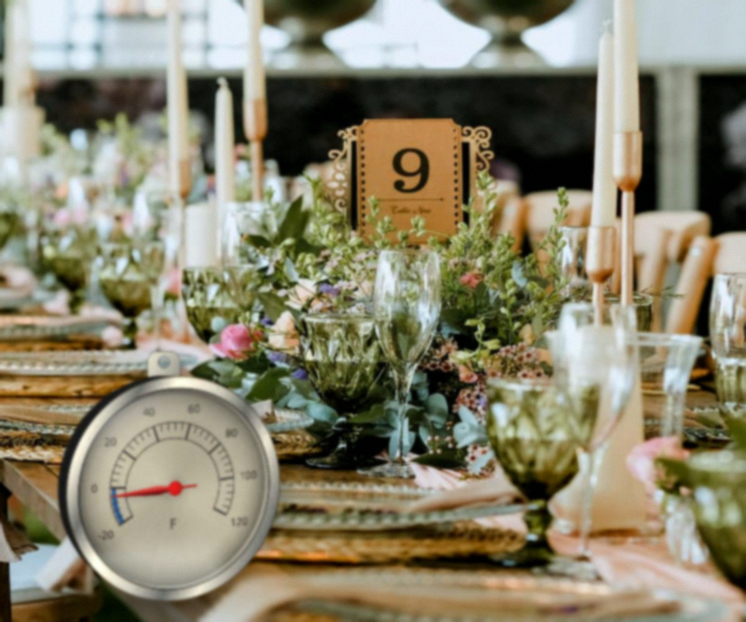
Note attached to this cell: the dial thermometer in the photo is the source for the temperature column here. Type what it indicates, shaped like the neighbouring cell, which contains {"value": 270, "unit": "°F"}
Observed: {"value": -4, "unit": "°F"}
